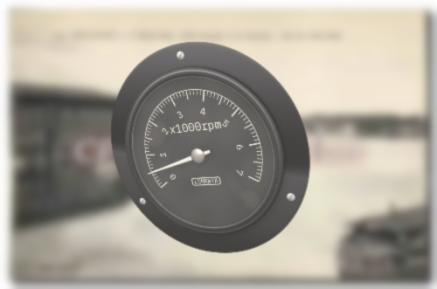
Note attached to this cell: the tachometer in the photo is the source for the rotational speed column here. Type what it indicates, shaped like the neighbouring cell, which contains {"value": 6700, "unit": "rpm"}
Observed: {"value": 500, "unit": "rpm"}
